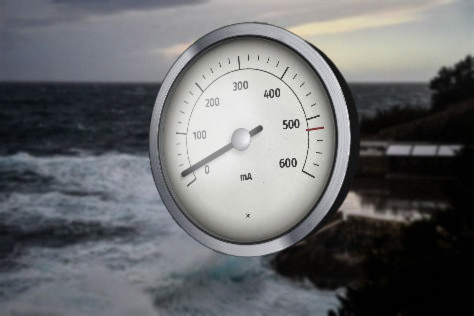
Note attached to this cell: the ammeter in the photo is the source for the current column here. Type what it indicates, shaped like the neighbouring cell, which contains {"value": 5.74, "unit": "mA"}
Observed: {"value": 20, "unit": "mA"}
